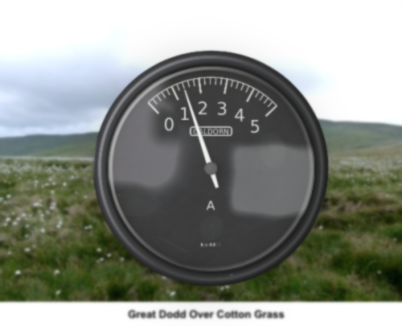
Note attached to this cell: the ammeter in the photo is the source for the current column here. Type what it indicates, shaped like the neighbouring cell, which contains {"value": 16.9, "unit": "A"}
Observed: {"value": 1.4, "unit": "A"}
